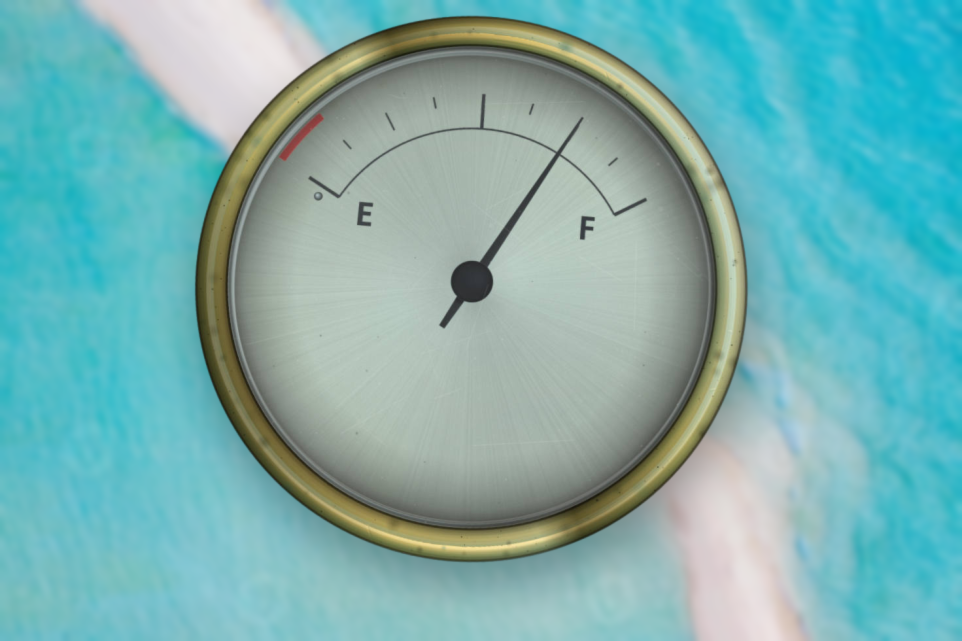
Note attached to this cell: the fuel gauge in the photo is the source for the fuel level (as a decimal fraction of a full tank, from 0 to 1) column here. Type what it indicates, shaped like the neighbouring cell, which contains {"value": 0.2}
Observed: {"value": 0.75}
